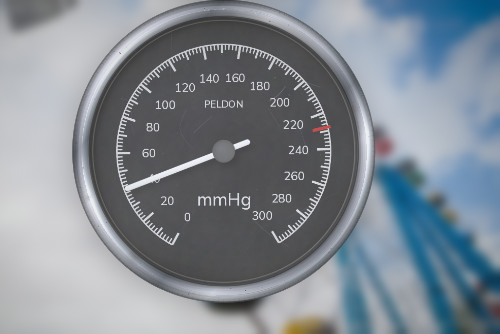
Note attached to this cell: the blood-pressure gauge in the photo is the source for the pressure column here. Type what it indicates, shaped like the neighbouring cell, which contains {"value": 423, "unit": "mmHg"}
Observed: {"value": 40, "unit": "mmHg"}
